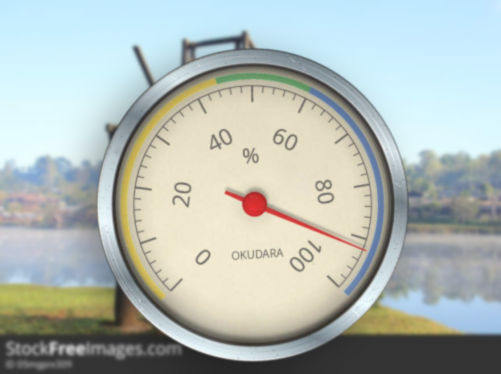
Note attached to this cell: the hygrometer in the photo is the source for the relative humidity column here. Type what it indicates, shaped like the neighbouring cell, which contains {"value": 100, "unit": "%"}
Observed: {"value": 92, "unit": "%"}
